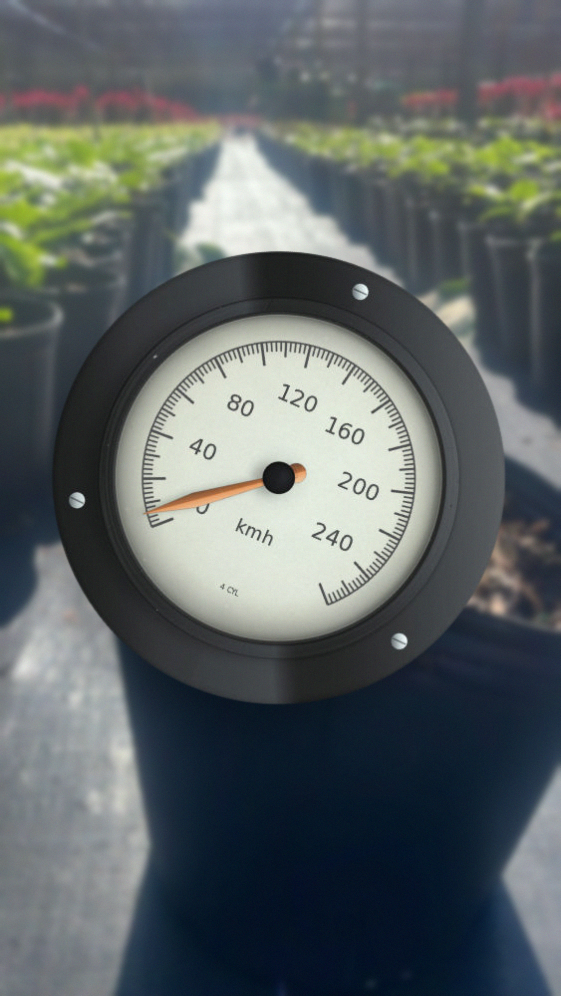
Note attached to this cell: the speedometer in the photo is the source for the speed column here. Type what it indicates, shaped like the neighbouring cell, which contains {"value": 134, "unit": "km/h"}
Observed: {"value": 6, "unit": "km/h"}
